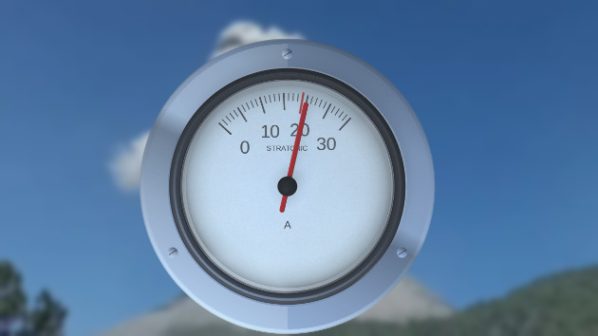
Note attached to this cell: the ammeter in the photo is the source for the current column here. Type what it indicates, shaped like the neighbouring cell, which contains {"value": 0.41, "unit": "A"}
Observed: {"value": 20, "unit": "A"}
